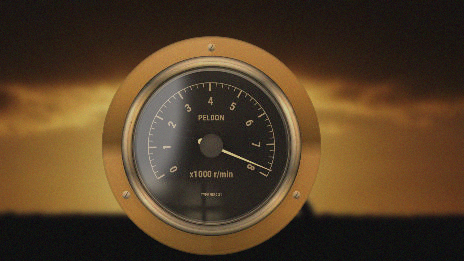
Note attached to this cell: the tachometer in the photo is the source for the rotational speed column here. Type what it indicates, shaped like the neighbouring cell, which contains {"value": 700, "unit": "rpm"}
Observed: {"value": 7800, "unit": "rpm"}
